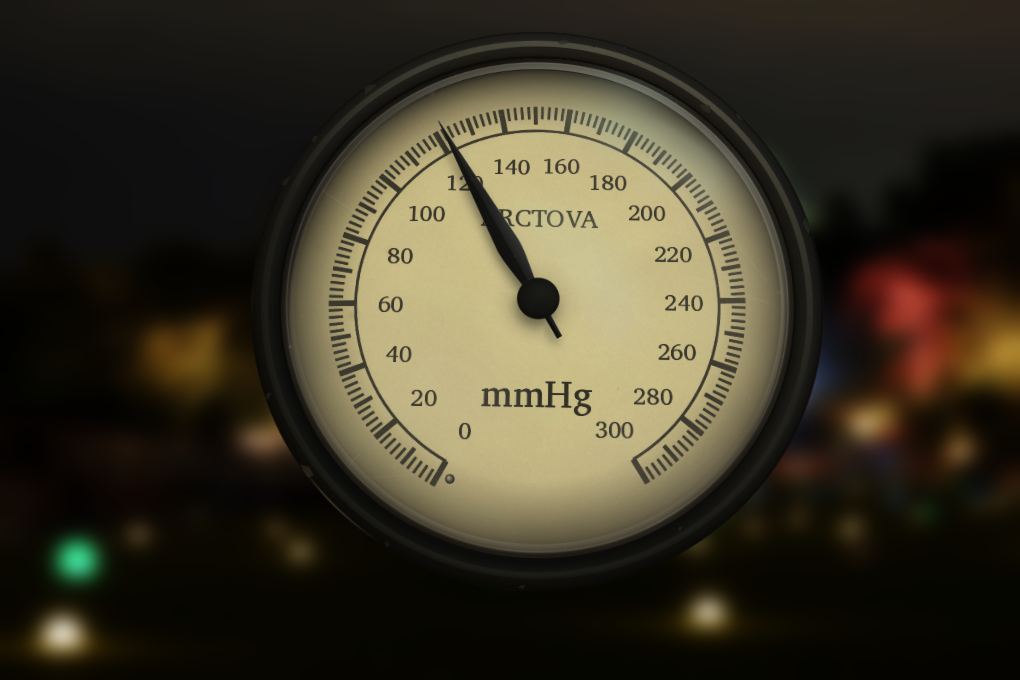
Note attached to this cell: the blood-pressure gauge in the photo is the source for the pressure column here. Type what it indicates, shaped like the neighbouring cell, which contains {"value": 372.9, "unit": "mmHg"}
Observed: {"value": 122, "unit": "mmHg"}
